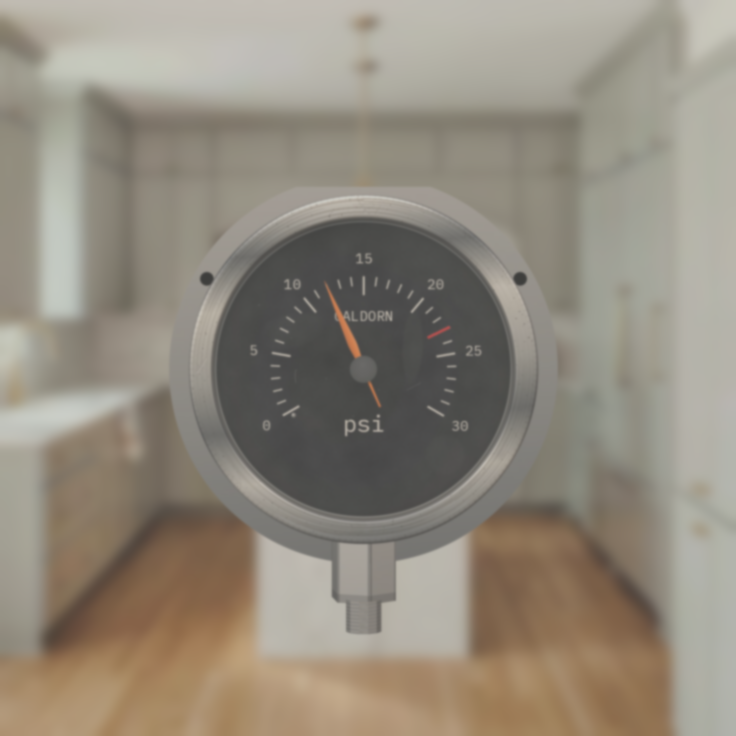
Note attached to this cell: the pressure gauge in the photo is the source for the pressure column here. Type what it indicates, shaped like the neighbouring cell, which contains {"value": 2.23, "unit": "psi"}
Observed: {"value": 12, "unit": "psi"}
